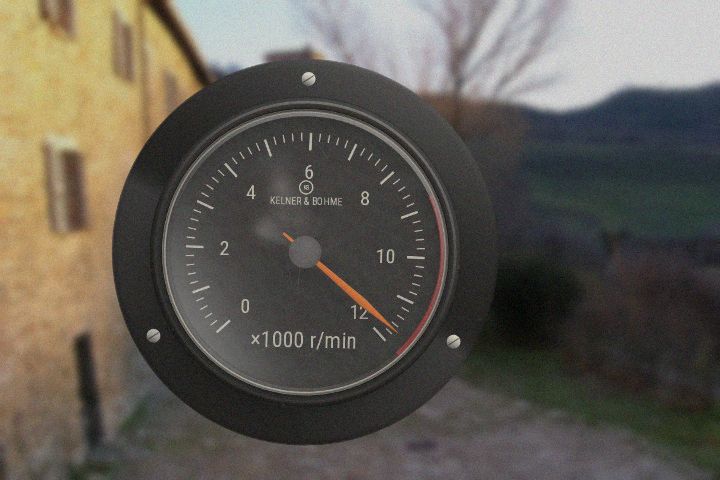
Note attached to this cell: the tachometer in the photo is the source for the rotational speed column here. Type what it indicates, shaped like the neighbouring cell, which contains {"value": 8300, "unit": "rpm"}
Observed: {"value": 11700, "unit": "rpm"}
